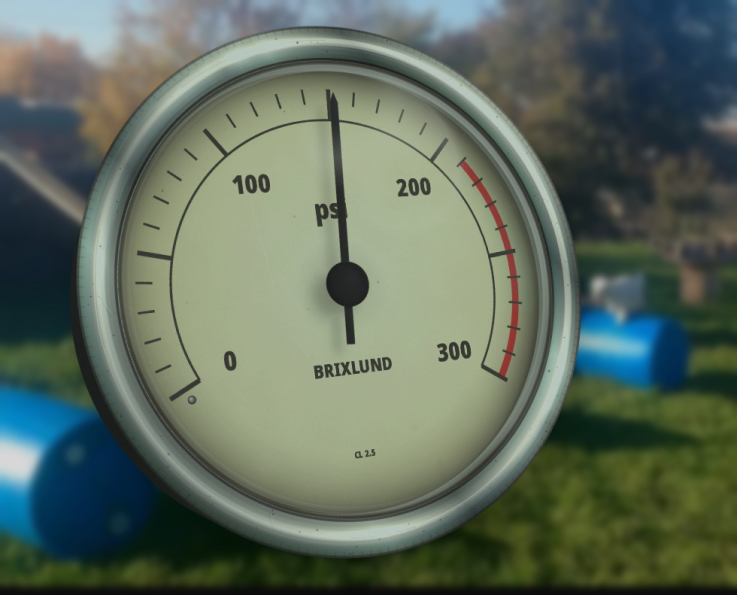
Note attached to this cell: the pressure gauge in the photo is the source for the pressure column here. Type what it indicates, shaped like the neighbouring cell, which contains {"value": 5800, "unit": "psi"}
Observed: {"value": 150, "unit": "psi"}
